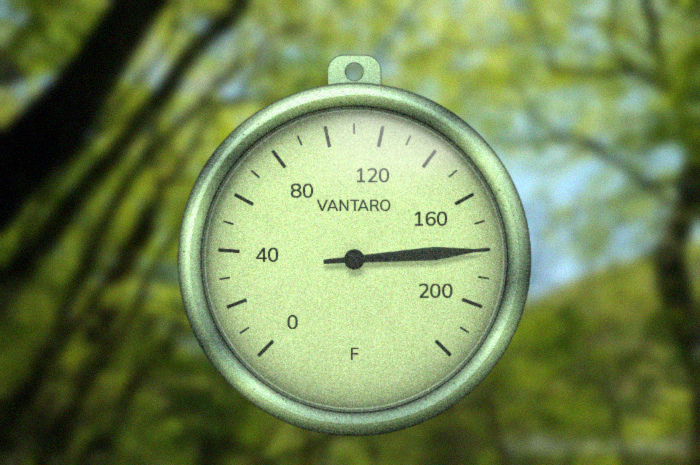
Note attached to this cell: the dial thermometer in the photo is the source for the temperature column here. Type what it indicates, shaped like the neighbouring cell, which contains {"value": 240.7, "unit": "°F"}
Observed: {"value": 180, "unit": "°F"}
